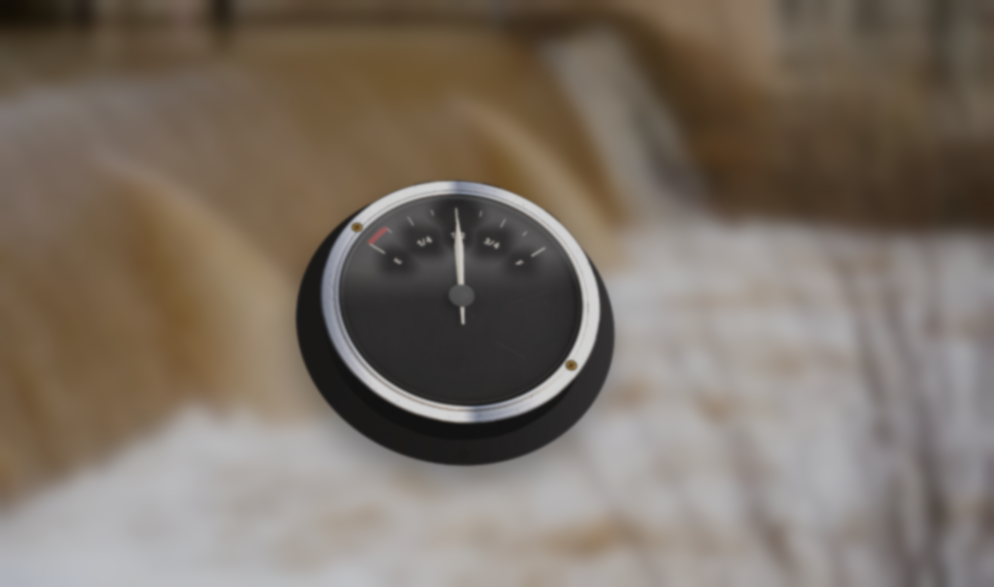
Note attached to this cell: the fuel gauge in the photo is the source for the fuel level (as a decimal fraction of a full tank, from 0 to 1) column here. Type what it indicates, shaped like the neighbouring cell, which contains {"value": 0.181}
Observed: {"value": 0.5}
